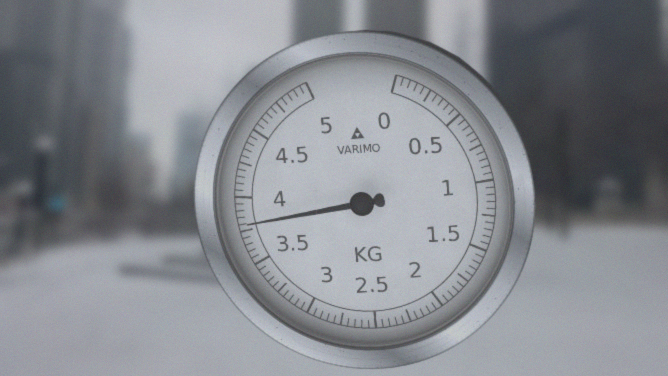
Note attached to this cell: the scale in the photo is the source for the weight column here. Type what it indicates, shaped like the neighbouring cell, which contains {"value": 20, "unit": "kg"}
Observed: {"value": 3.8, "unit": "kg"}
